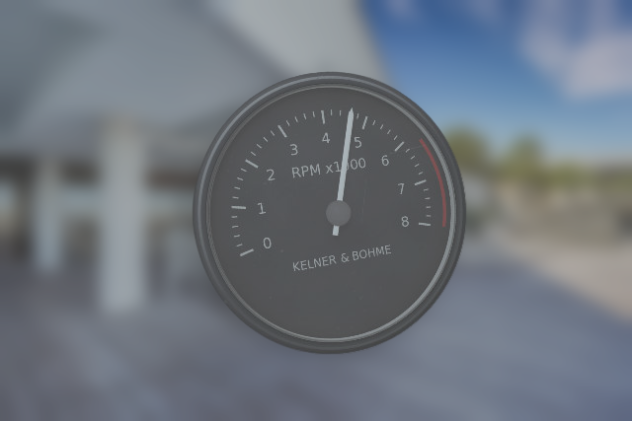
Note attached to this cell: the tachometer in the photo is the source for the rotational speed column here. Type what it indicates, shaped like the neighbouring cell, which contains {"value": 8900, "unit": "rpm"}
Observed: {"value": 4600, "unit": "rpm"}
